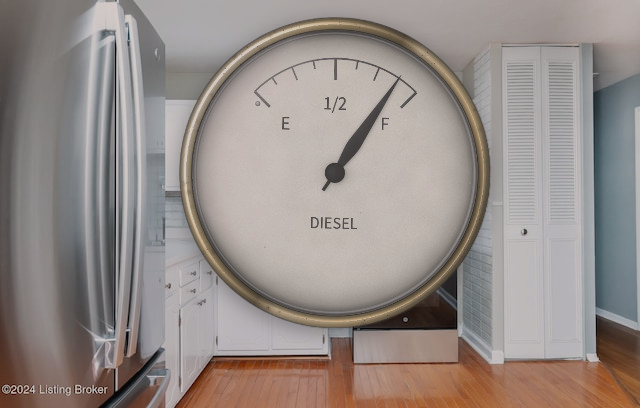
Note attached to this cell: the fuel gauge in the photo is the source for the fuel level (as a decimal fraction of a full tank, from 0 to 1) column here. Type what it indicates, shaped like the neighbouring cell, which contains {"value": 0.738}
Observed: {"value": 0.875}
